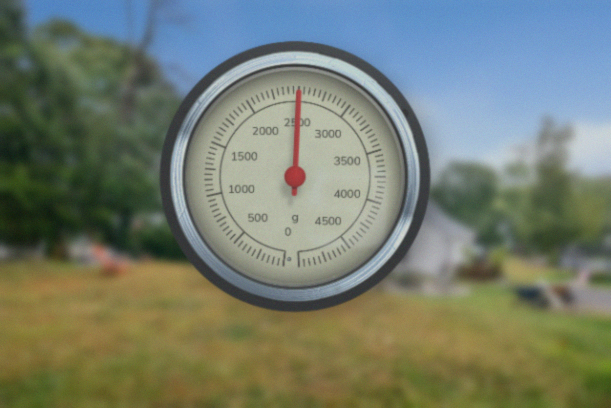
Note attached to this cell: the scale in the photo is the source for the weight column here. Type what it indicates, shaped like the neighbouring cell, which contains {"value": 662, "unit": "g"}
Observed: {"value": 2500, "unit": "g"}
